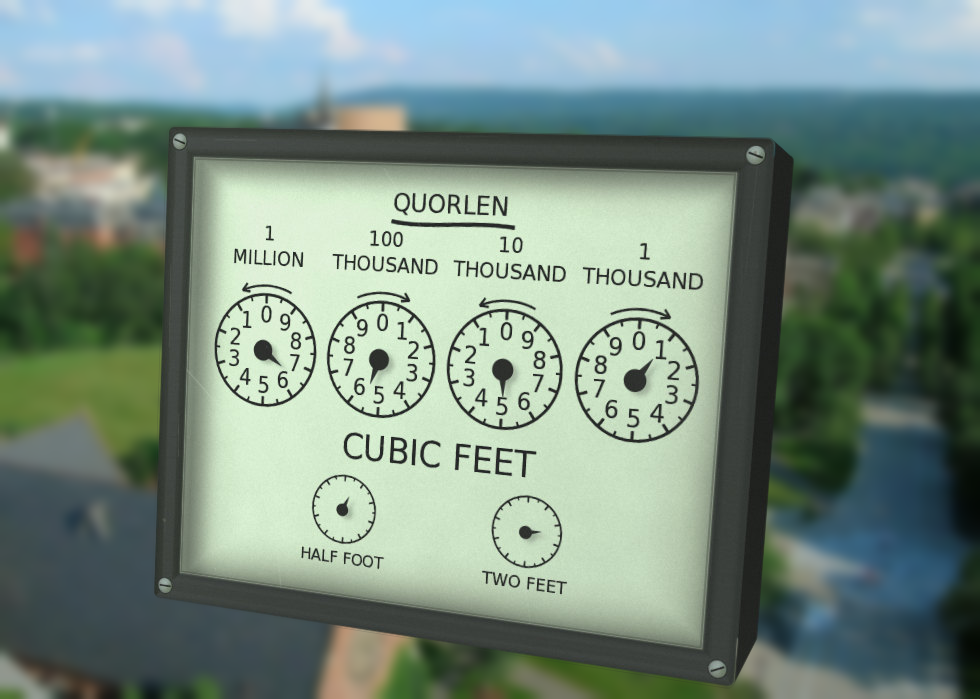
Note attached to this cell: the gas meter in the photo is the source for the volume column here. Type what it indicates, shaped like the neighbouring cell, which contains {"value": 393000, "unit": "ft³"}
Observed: {"value": 655100, "unit": "ft³"}
